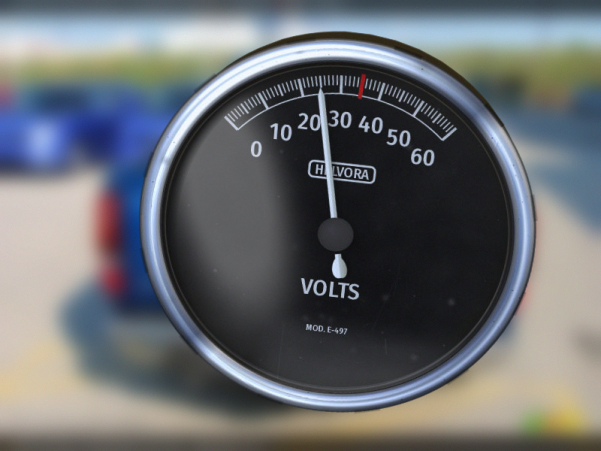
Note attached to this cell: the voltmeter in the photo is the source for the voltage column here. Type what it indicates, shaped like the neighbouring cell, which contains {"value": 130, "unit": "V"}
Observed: {"value": 25, "unit": "V"}
